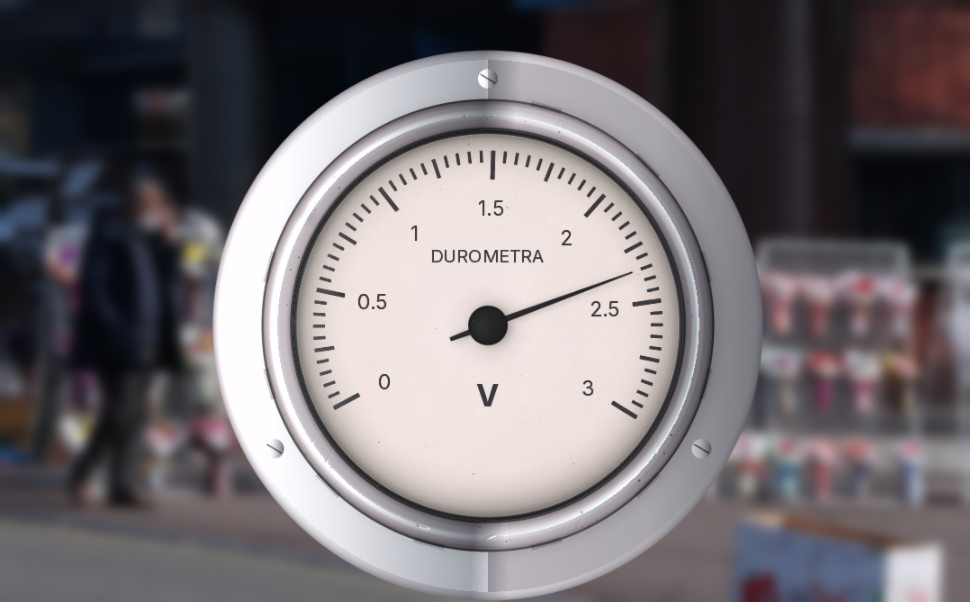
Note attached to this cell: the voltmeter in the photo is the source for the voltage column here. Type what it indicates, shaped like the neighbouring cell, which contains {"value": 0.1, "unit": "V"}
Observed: {"value": 2.35, "unit": "V"}
